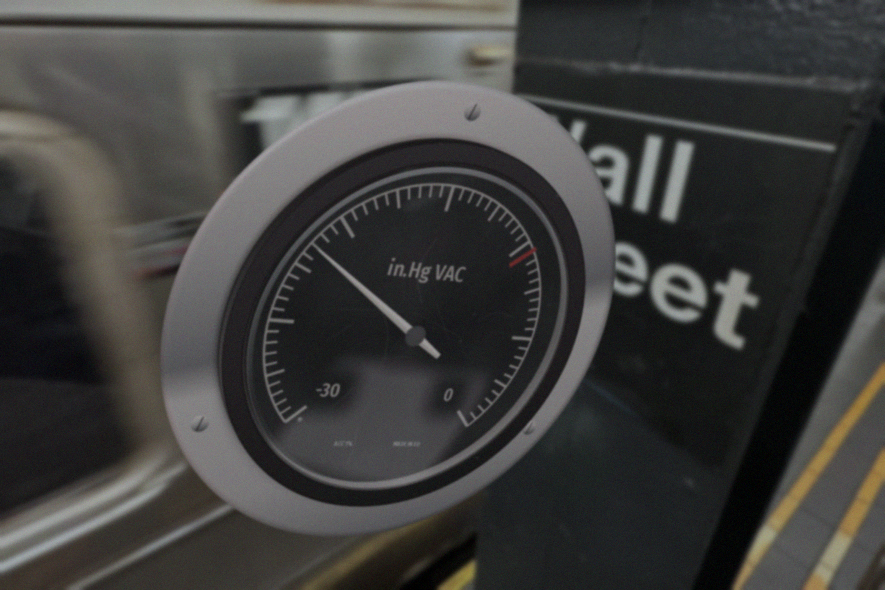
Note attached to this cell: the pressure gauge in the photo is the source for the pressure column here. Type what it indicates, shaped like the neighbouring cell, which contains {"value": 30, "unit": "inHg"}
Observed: {"value": -21.5, "unit": "inHg"}
